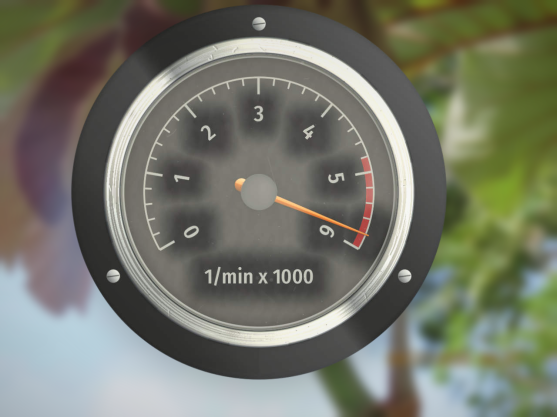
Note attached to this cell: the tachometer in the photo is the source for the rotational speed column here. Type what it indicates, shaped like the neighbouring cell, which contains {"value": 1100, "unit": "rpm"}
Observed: {"value": 5800, "unit": "rpm"}
